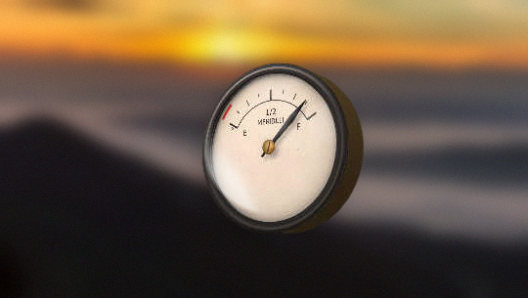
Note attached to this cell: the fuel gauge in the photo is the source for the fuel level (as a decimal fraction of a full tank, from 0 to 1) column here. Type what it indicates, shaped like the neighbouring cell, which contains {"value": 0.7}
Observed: {"value": 0.875}
